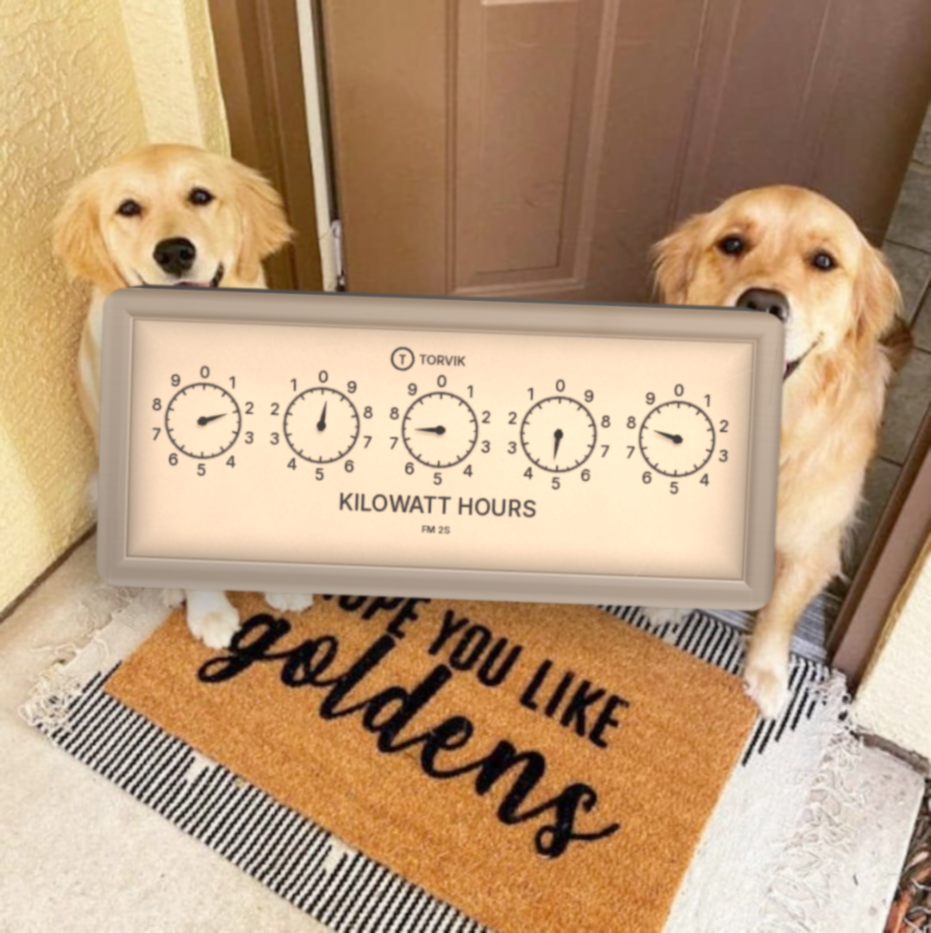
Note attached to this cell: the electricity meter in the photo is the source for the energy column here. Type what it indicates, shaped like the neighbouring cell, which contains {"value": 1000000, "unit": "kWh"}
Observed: {"value": 19748, "unit": "kWh"}
